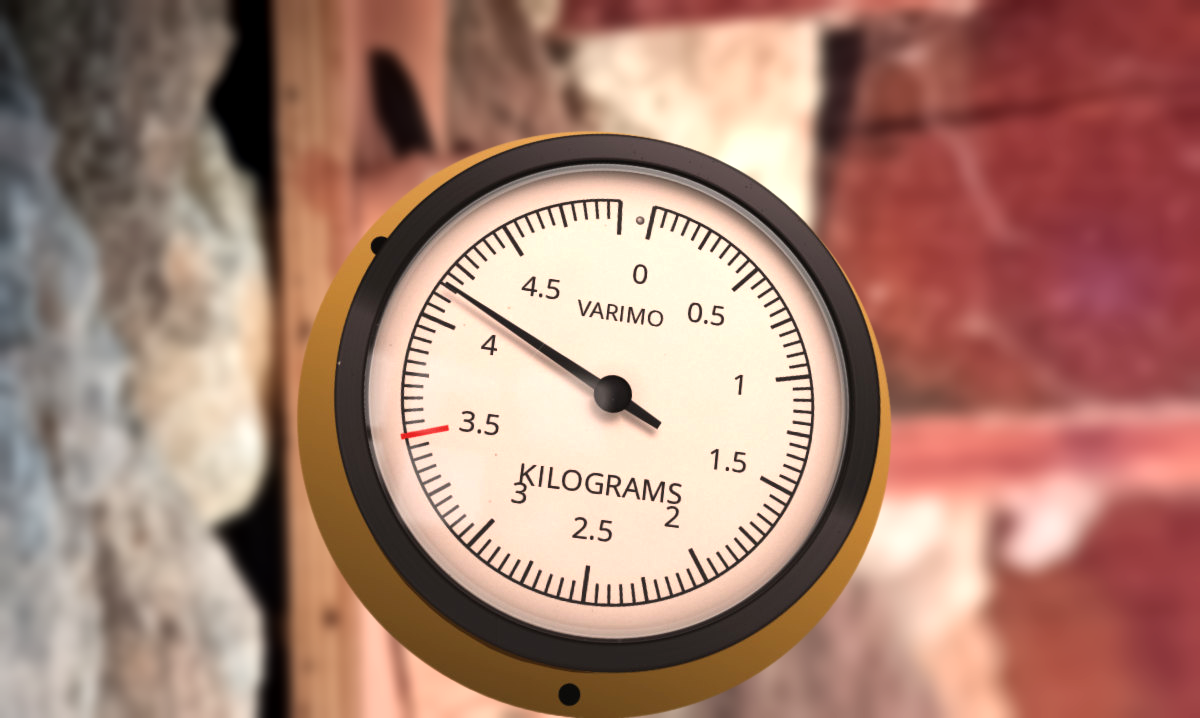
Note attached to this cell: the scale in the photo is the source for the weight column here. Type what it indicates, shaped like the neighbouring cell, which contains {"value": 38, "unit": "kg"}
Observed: {"value": 4.15, "unit": "kg"}
